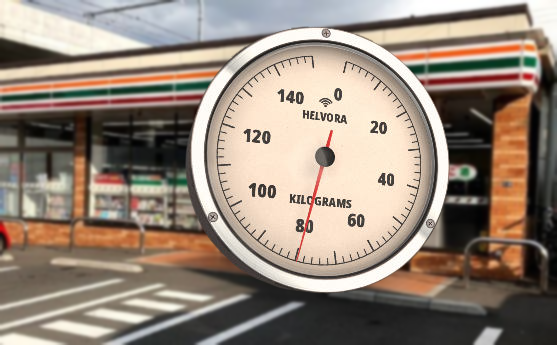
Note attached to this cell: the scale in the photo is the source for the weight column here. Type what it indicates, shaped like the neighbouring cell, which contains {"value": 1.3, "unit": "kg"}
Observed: {"value": 80, "unit": "kg"}
